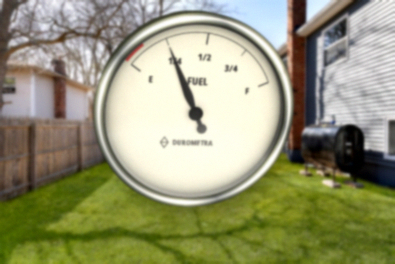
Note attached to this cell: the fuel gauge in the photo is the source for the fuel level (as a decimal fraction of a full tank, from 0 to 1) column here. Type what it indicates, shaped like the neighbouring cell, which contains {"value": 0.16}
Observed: {"value": 0.25}
